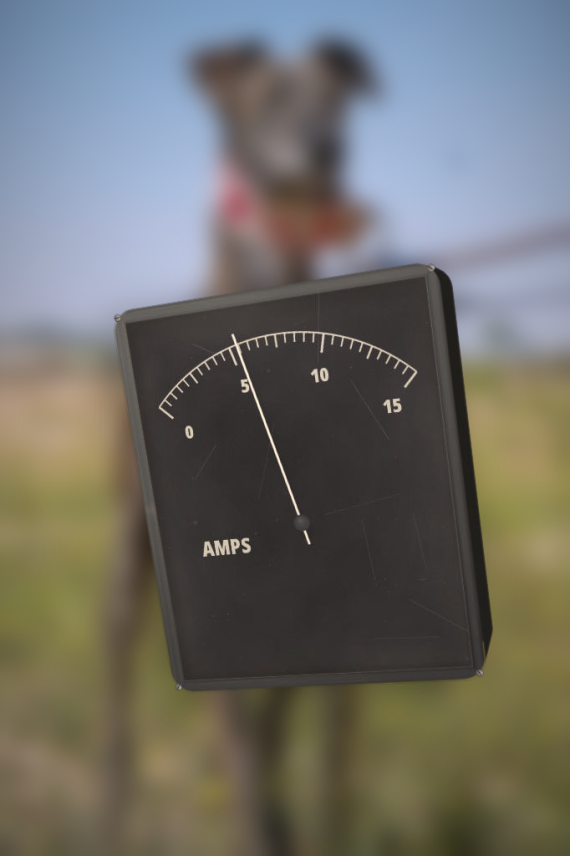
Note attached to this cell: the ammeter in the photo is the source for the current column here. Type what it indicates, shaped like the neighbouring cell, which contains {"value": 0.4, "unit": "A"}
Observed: {"value": 5.5, "unit": "A"}
